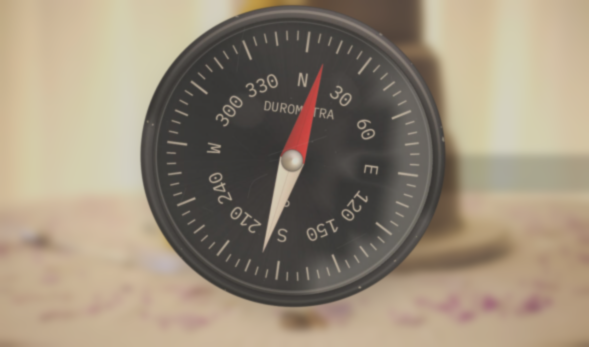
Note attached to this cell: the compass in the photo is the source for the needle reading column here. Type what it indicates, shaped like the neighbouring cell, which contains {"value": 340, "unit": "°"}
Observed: {"value": 10, "unit": "°"}
